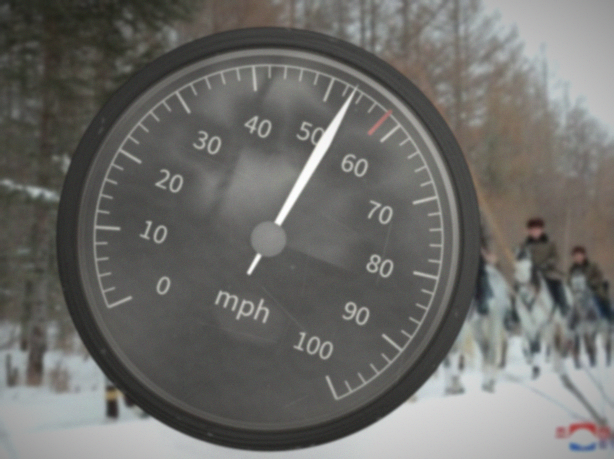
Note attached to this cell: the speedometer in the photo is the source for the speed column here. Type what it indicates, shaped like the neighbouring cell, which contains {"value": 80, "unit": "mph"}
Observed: {"value": 53, "unit": "mph"}
